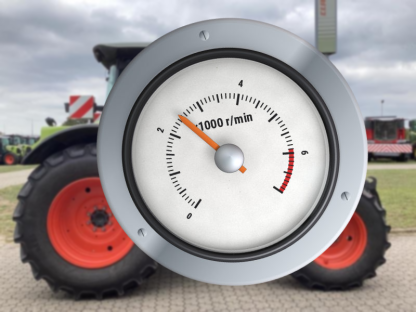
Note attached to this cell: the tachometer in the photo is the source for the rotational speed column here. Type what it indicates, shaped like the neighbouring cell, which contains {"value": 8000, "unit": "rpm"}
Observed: {"value": 2500, "unit": "rpm"}
